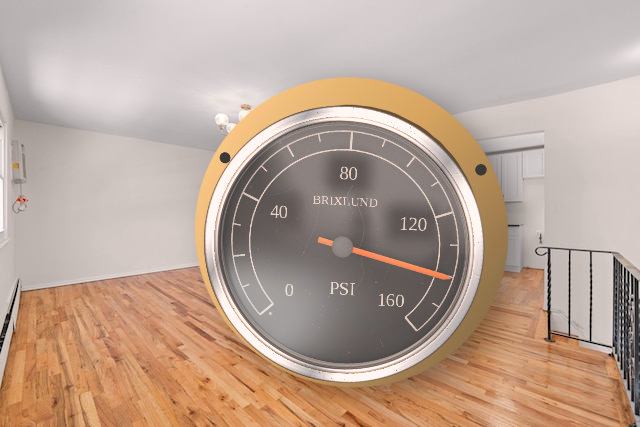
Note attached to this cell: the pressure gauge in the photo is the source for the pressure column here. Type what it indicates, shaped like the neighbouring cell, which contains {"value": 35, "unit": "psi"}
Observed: {"value": 140, "unit": "psi"}
